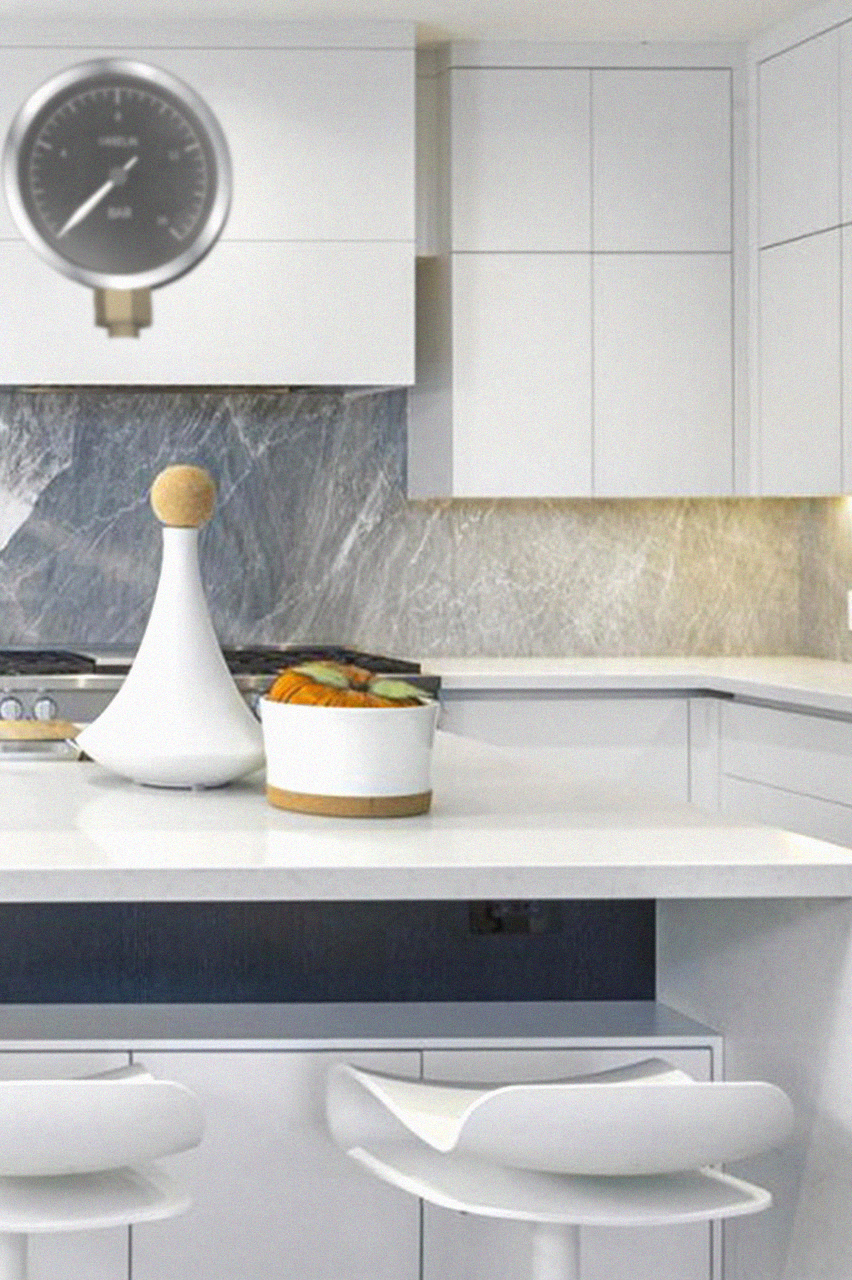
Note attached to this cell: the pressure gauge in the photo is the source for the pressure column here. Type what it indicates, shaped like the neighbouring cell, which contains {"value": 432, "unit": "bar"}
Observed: {"value": 0, "unit": "bar"}
